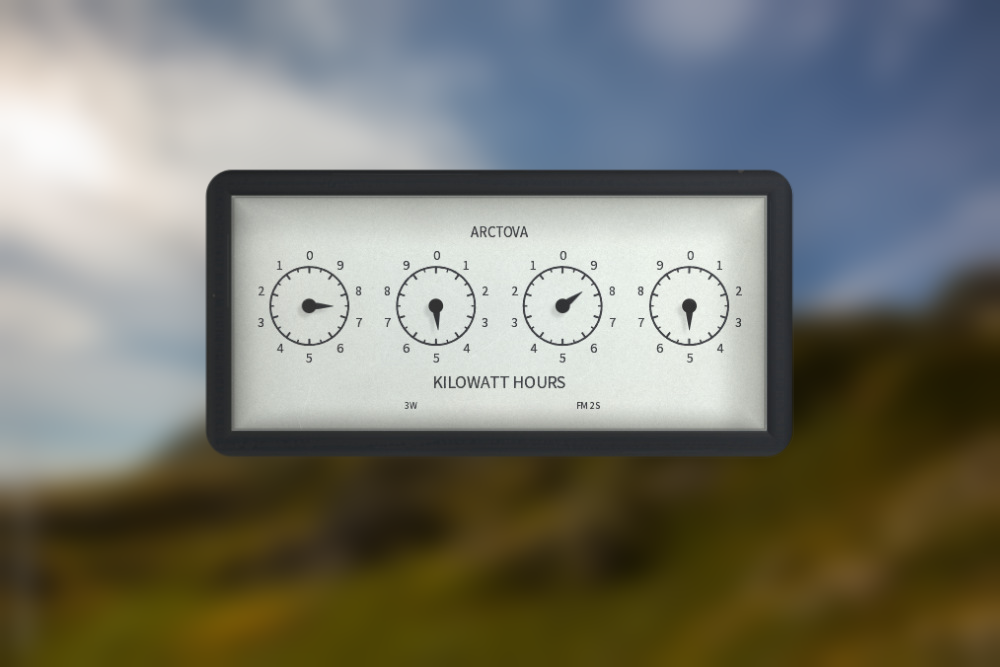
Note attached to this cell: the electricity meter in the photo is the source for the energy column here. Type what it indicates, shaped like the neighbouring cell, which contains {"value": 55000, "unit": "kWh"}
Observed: {"value": 7485, "unit": "kWh"}
